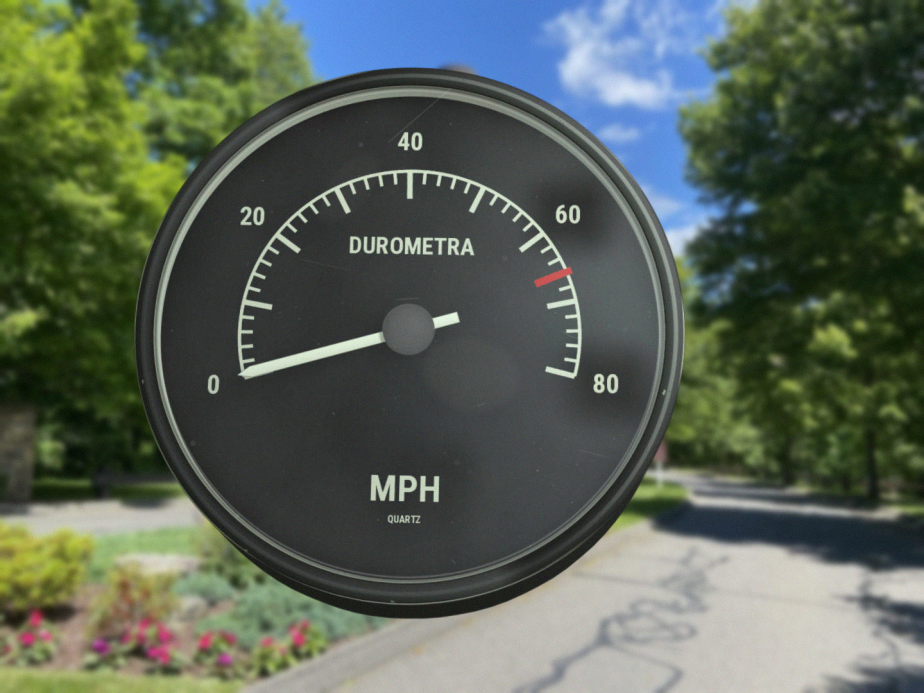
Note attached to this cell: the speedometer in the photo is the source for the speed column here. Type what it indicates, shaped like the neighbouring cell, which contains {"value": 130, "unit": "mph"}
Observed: {"value": 0, "unit": "mph"}
